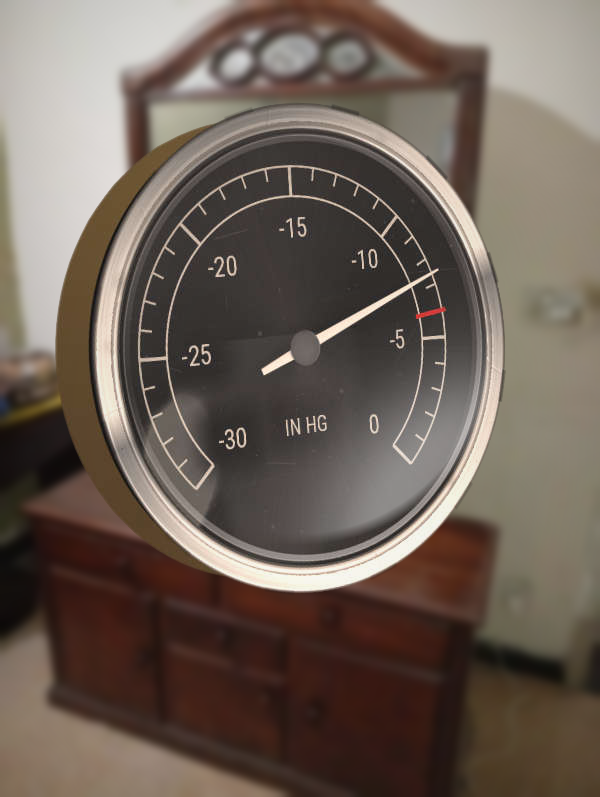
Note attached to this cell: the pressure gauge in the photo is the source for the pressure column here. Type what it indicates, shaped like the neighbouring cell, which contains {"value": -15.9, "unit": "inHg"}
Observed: {"value": -7.5, "unit": "inHg"}
